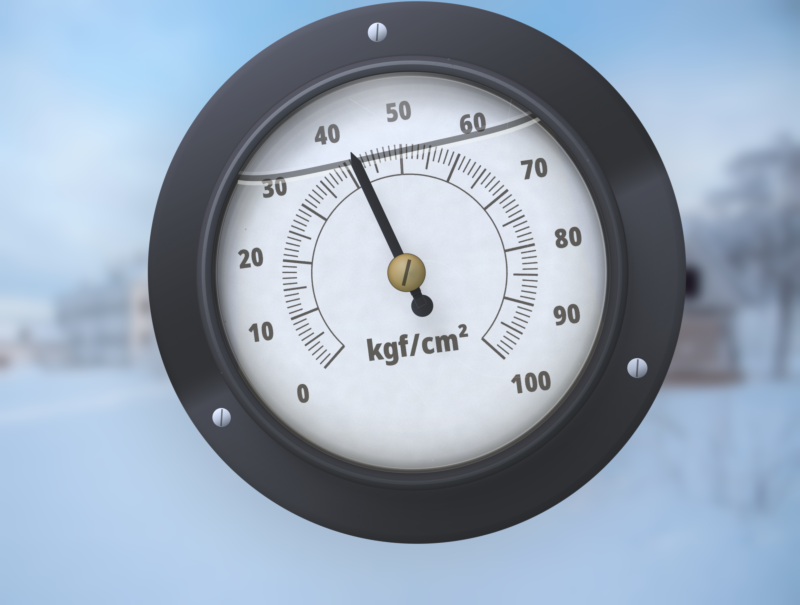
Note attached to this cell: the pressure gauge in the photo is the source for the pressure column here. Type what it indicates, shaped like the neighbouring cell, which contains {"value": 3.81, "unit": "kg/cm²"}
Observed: {"value": 42, "unit": "kg/cm²"}
